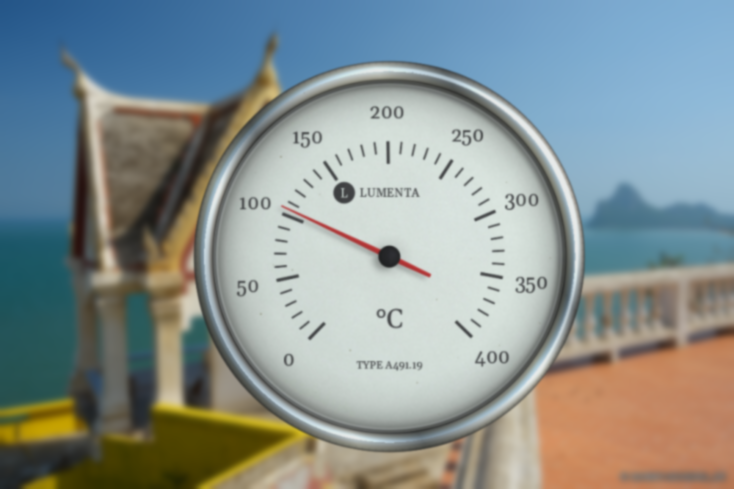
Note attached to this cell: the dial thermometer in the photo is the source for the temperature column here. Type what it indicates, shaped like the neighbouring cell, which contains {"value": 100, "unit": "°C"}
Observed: {"value": 105, "unit": "°C"}
